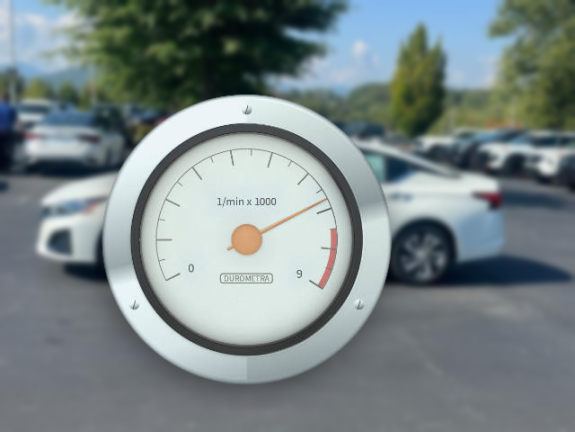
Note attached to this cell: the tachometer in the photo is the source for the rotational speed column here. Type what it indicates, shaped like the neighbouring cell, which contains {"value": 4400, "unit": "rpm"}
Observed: {"value": 6750, "unit": "rpm"}
